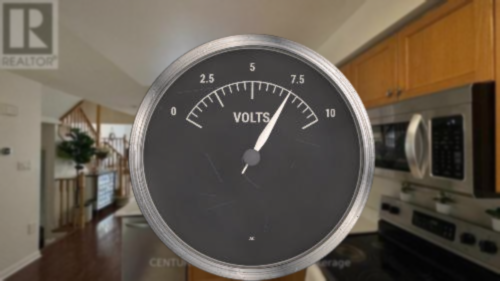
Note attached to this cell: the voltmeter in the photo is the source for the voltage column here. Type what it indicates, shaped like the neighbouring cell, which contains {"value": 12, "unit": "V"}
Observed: {"value": 7.5, "unit": "V"}
